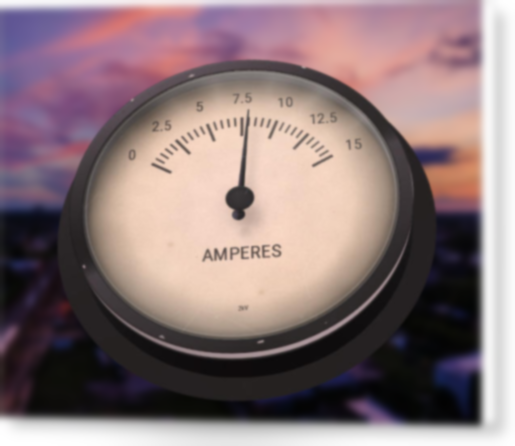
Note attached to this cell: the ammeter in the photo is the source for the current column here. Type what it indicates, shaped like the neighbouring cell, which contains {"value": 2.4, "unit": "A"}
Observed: {"value": 8, "unit": "A"}
